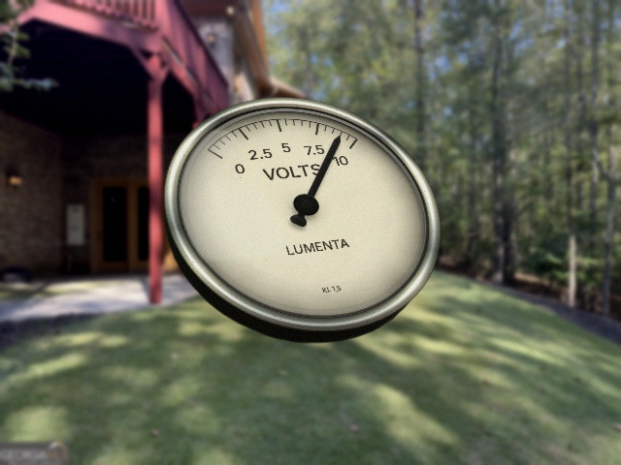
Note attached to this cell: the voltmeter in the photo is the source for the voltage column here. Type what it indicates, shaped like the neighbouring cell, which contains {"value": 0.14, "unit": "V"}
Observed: {"value": 9, "unit": "V"}
